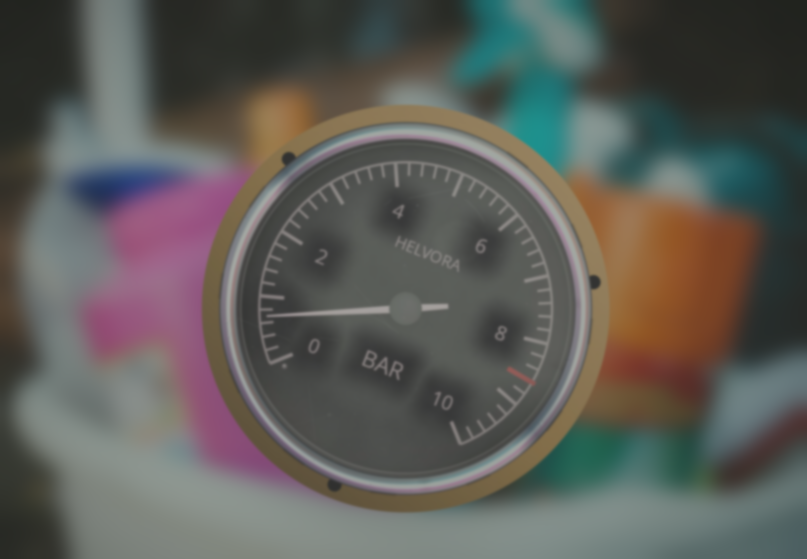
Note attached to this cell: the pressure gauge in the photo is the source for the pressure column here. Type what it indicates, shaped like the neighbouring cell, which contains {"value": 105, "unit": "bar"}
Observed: {"value": 0.7, "unit": "bar"}
